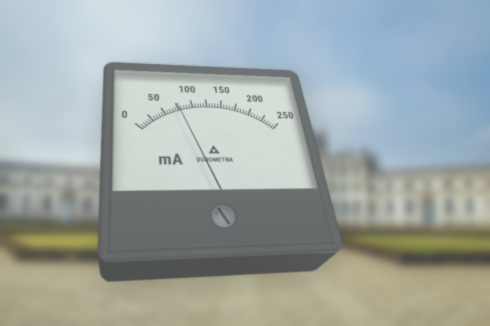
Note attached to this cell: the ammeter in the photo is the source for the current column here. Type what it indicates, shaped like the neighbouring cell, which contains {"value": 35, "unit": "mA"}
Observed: {"value": 75, "unit": "mA"}
